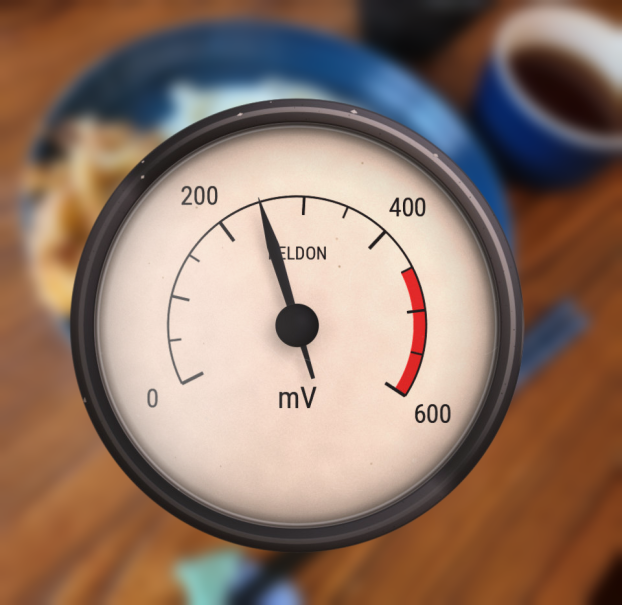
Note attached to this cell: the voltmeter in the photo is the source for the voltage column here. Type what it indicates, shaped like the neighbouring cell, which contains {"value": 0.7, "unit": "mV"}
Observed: {"value": 250, "unit": "mV"}
